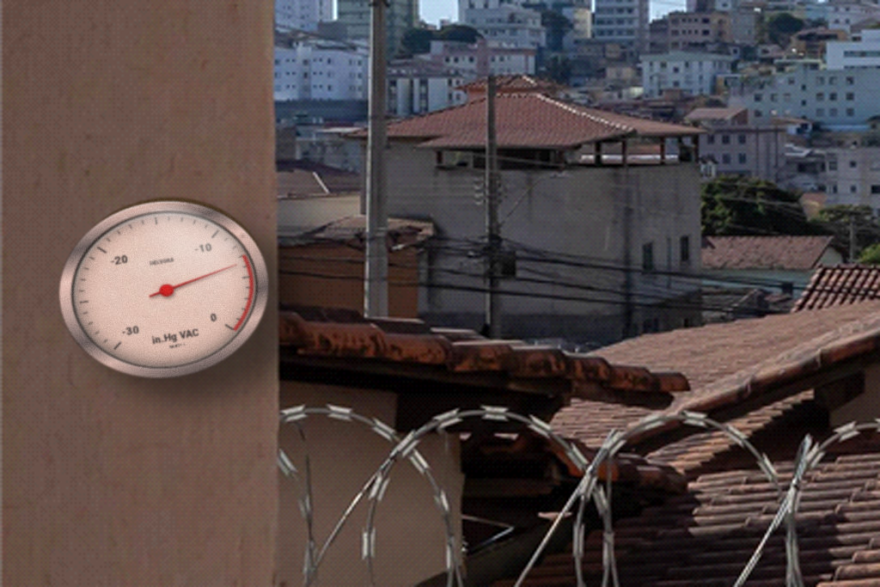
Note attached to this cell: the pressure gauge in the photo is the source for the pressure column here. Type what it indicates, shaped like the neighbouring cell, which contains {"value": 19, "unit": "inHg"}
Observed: {"value": -6.5, "unit": "inHg"}
